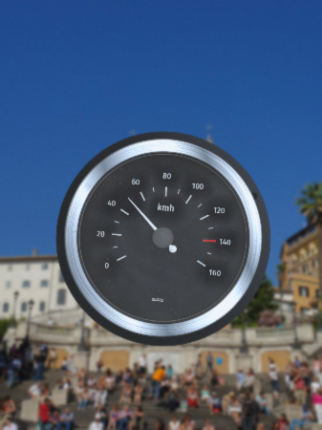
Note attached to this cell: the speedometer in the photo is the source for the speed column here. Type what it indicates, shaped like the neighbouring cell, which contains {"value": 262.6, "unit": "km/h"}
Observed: {"value": 50, "unit": "km/h"}
